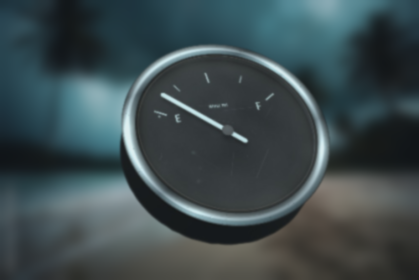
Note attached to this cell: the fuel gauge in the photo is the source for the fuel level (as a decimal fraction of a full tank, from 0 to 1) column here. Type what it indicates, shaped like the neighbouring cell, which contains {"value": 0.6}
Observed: {"value": 0.125}
